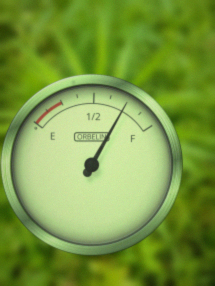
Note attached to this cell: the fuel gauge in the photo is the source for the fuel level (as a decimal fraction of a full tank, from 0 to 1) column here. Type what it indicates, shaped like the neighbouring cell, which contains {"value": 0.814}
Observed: {"value": 0.75}
